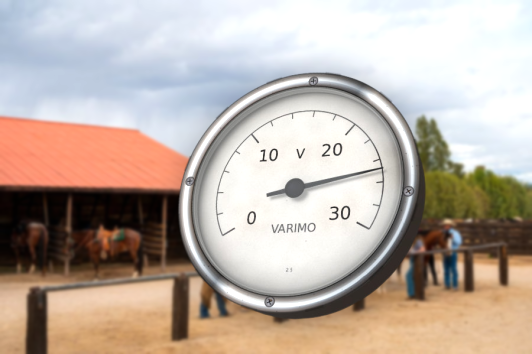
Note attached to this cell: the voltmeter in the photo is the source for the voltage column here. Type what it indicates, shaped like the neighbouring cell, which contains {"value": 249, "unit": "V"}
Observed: {"value": 25, "unit": "V"}
